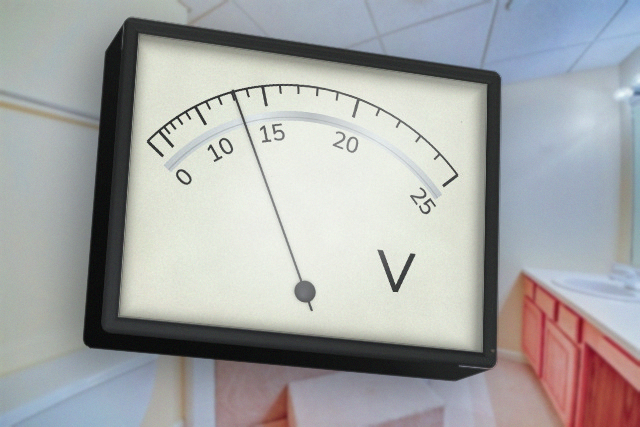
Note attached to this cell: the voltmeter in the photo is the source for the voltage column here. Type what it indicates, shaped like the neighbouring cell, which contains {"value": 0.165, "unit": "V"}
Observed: {"value": 13, "unit": "V"}
